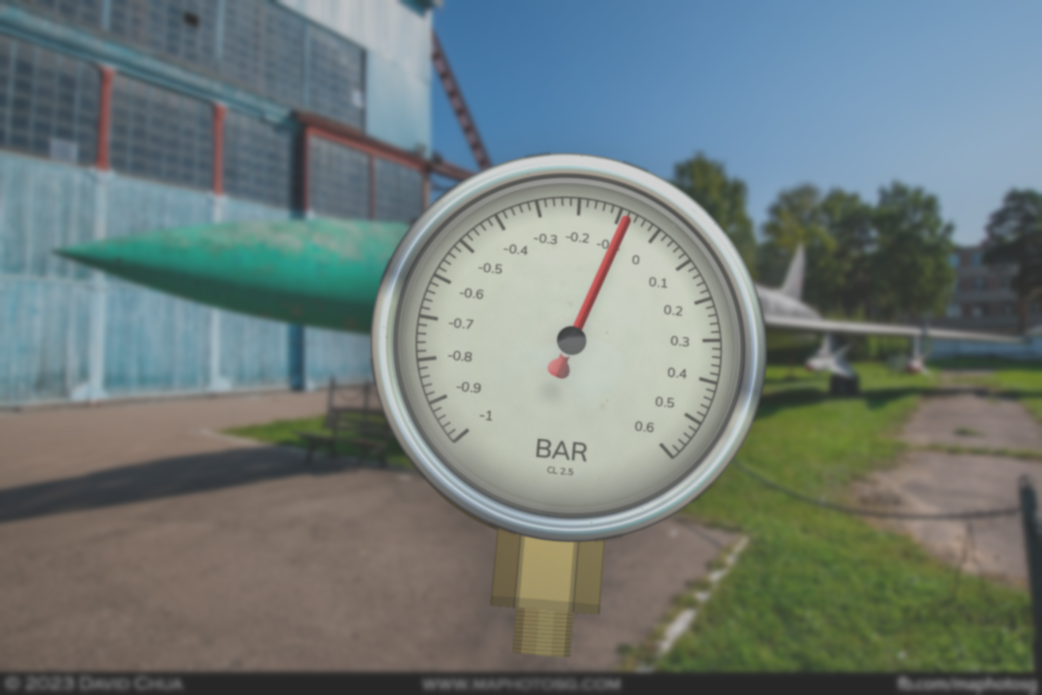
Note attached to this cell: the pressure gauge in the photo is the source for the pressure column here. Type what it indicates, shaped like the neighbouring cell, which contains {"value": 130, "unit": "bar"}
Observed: {"value": -0.08, "unit": "bar"}
